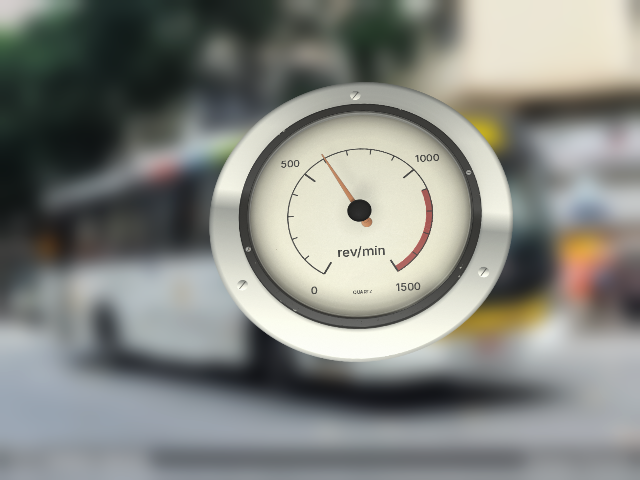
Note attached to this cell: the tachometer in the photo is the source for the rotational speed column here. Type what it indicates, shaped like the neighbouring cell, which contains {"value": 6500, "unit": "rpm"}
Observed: {"value": 600, "unit": "rpm"}
